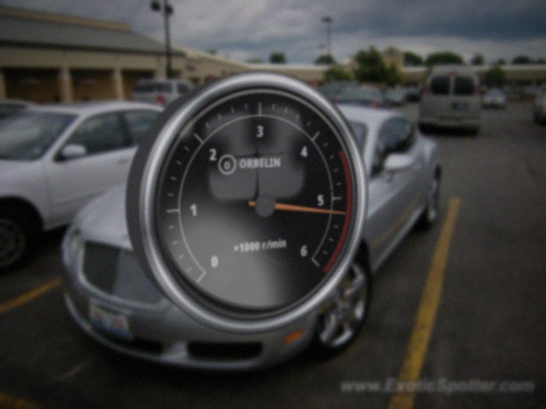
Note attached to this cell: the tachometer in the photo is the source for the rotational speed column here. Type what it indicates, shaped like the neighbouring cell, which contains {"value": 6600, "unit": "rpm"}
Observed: {"value": 5200, "unit": "rpm"}
